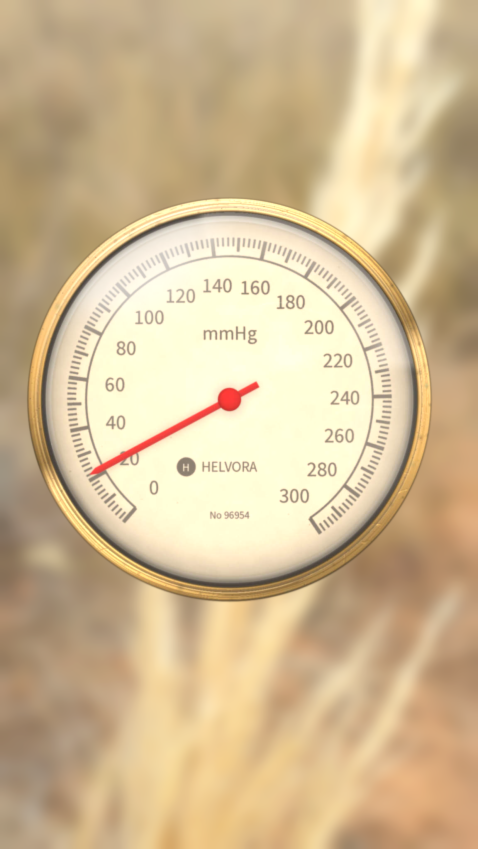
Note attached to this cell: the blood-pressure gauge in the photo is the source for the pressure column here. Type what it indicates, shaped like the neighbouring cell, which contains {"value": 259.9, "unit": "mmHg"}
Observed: {"value": 22, "unit": "mmHg"}
